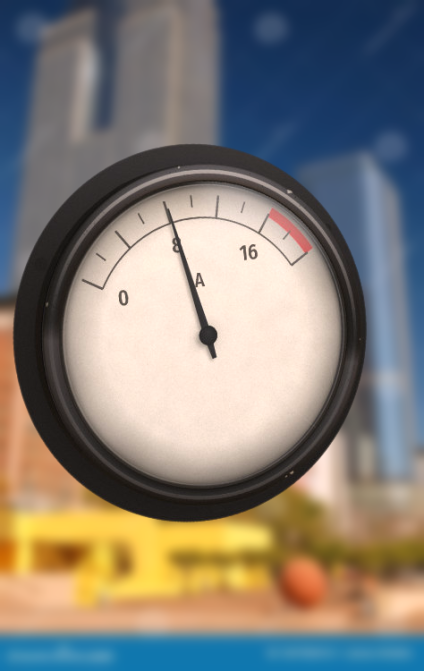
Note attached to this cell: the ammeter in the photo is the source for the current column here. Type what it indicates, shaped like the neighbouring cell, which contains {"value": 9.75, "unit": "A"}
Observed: {"value": 8, "unit": "A"}
